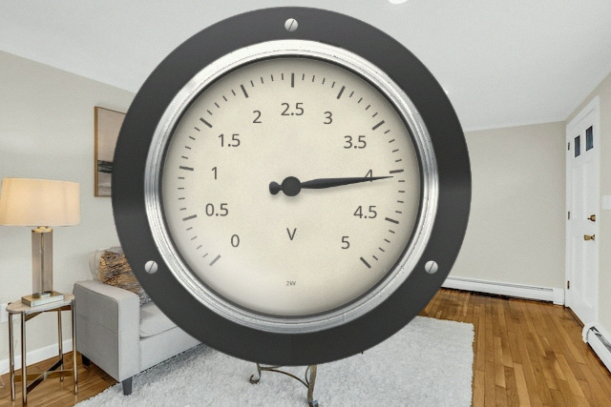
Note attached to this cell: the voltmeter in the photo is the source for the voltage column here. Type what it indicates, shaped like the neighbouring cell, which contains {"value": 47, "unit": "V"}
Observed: {"value": 4.05, "unit": "V"}
